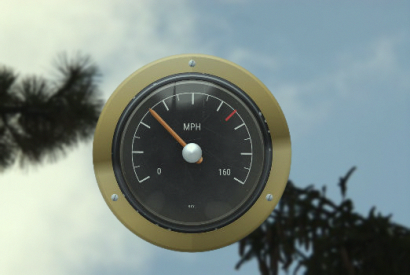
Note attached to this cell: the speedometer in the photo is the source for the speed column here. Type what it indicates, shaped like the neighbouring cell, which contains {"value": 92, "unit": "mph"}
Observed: {"value": 50, "unit": "mph"}
